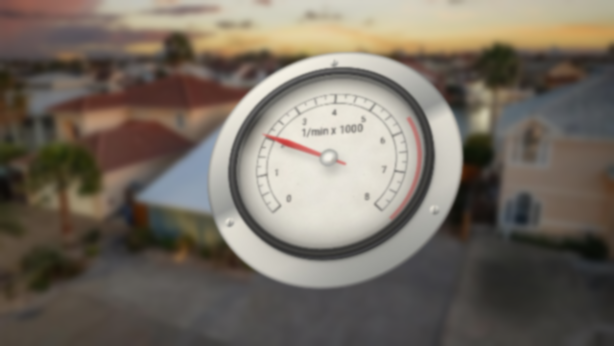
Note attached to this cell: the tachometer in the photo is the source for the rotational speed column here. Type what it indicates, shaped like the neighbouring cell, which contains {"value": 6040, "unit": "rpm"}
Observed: {"value": 2000, "unit": "rpm"}
